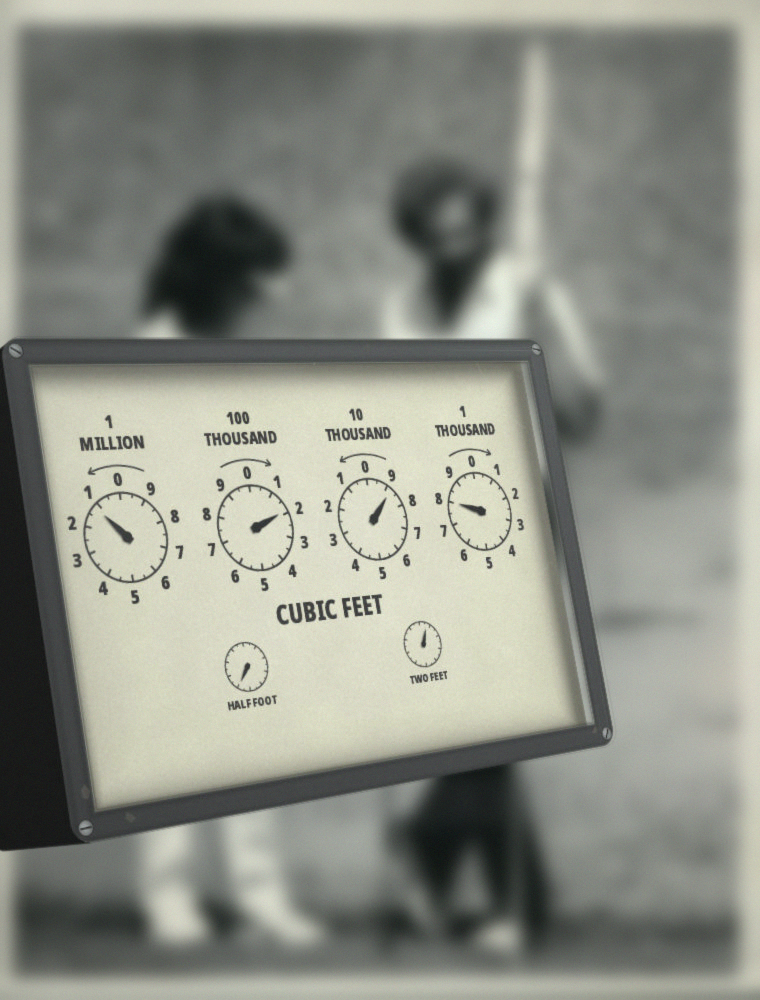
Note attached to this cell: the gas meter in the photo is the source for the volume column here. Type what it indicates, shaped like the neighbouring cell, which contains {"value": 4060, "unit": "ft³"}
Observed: {"value": 118800, "unit": "ft³"}
